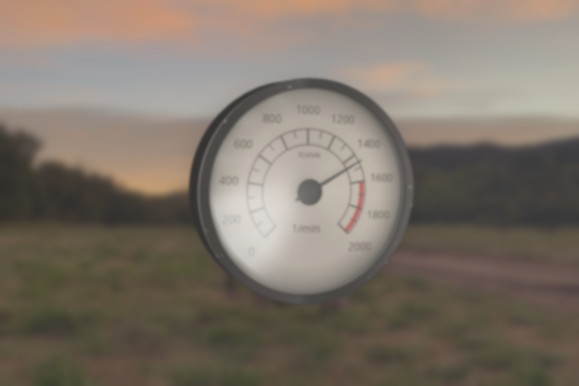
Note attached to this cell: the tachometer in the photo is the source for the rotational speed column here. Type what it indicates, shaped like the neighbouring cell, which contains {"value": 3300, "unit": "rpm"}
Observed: {"value": 1450, "unit": "rpm"}
